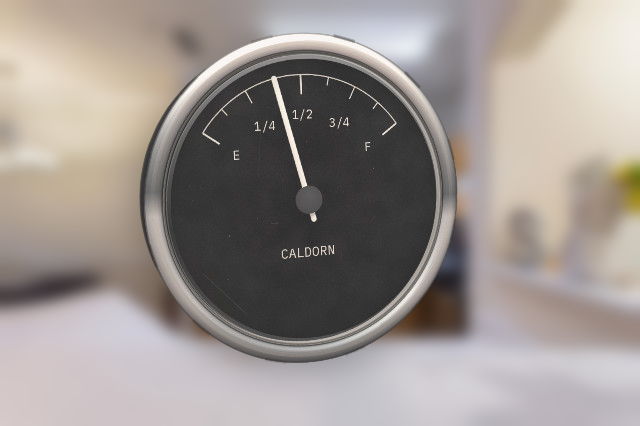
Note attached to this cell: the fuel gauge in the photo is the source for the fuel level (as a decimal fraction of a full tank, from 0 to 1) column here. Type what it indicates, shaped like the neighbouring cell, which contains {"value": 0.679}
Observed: {"value": 0.375}
